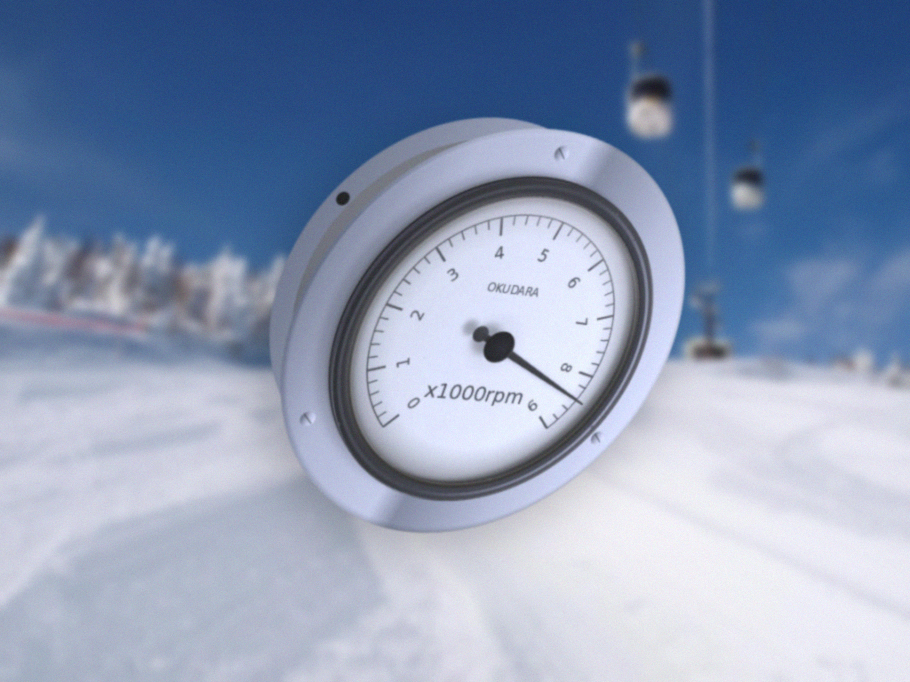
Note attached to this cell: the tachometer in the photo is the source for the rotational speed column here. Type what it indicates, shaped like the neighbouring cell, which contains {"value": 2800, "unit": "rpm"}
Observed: {"value": 8400, "unit": "rpm"}
